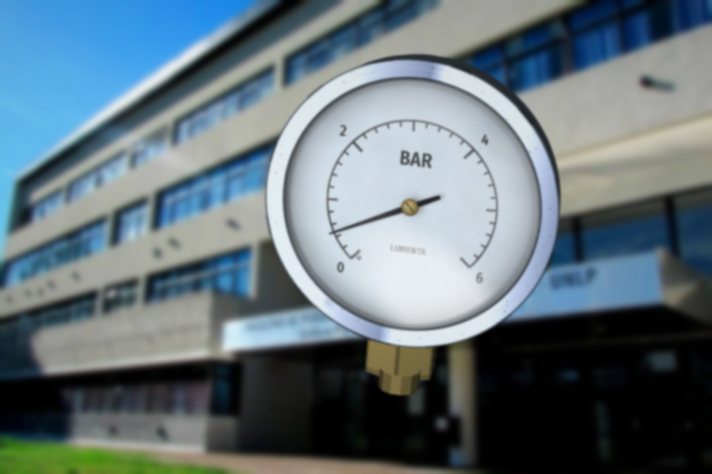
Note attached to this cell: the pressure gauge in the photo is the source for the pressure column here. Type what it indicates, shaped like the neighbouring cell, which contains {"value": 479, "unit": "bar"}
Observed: {"value": 0.5, "unit": "bar"}
